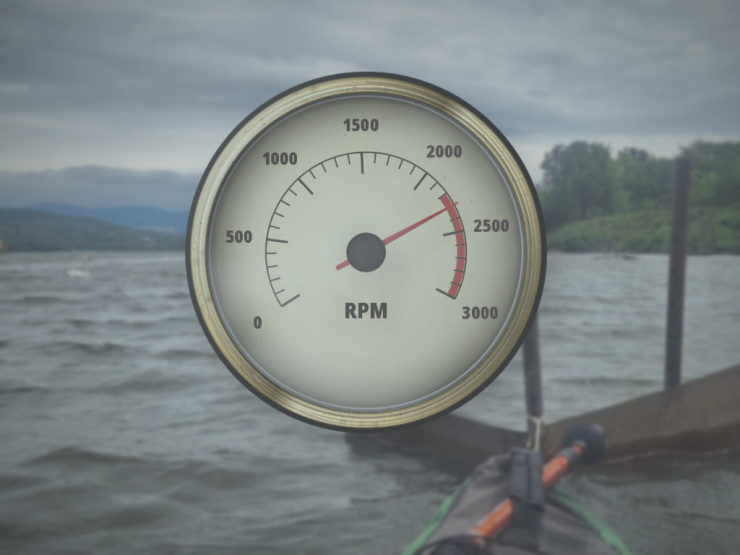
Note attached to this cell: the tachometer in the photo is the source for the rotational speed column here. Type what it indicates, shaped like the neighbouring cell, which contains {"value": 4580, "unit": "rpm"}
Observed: {"value": 2300, "unit": "rpm"}
